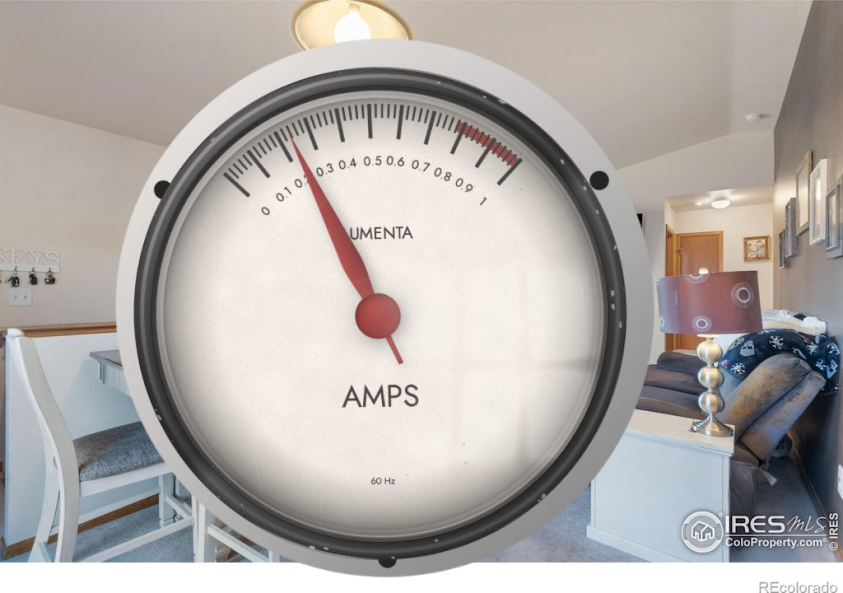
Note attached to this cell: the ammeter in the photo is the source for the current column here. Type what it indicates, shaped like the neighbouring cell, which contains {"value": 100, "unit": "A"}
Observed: {"value": 0.24, "unit": "A"}
